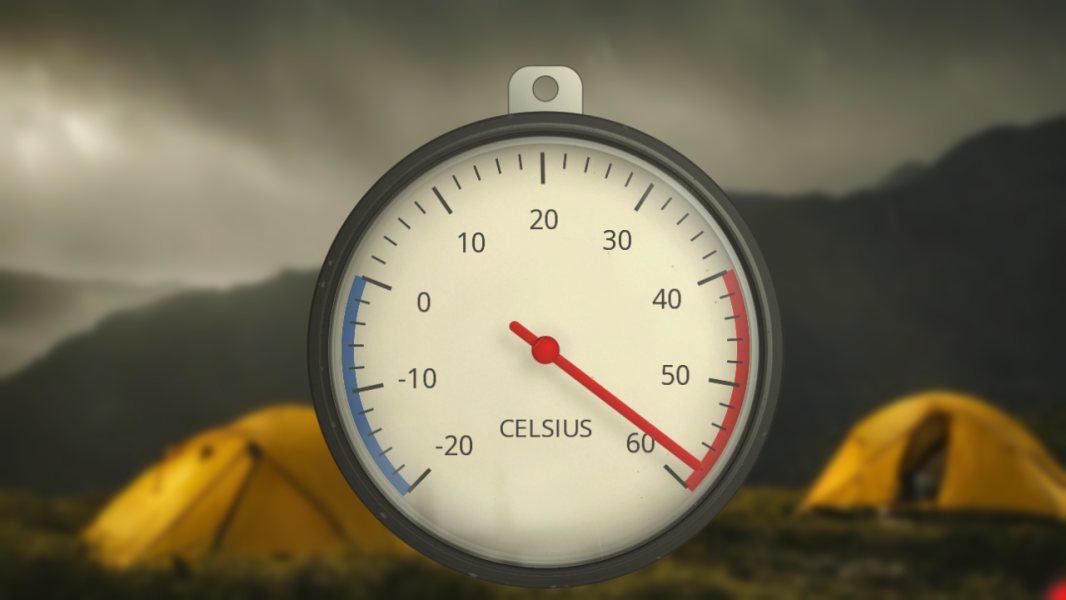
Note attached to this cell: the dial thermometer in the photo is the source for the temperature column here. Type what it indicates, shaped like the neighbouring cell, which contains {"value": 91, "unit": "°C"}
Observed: {"value": 58, "unit": "°C"}
